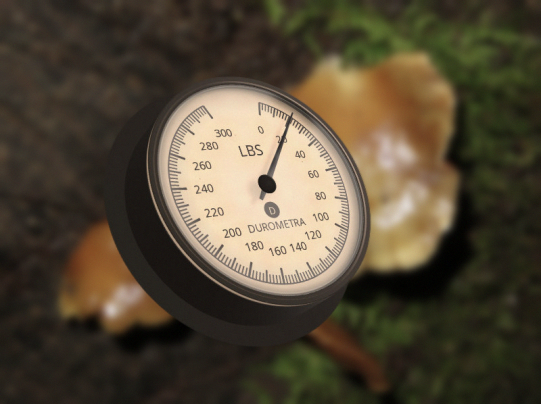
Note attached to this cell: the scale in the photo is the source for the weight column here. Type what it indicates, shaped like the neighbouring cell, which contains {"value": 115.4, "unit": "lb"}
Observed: {"value": 20, "unit": "lb"}
